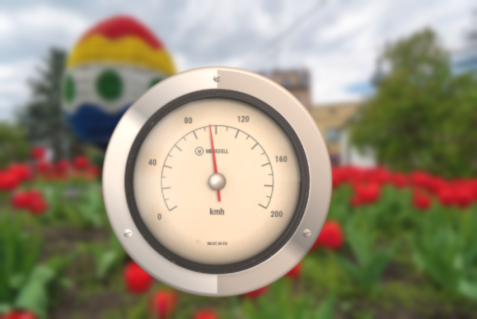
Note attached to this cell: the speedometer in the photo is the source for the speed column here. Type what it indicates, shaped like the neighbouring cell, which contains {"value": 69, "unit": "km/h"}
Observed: {"value": 95, "unit": "km/h"}
